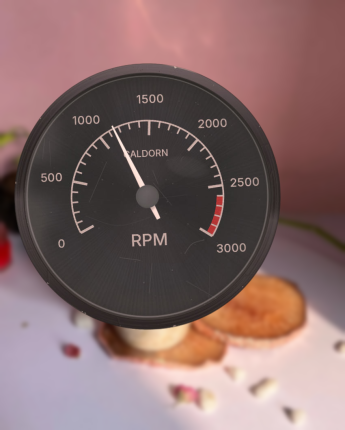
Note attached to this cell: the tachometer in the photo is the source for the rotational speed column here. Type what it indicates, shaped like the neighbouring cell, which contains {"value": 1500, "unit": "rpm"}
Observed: {"value": 1150, "unit": "rpm"}
